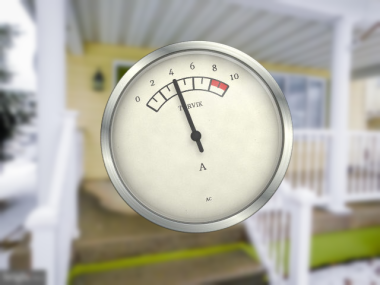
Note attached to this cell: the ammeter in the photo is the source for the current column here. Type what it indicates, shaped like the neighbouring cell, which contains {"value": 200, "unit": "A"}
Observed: {"value": 4, "unit": "A"}
